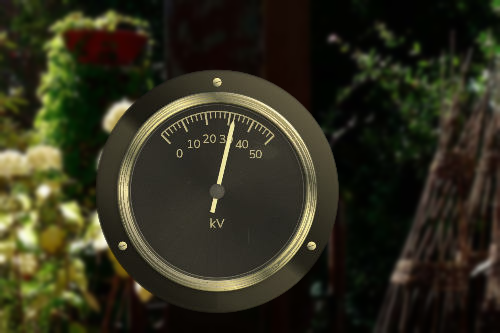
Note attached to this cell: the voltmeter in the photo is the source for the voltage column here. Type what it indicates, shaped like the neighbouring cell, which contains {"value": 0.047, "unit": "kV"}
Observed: {"value": 32, "unit": "kV"}
